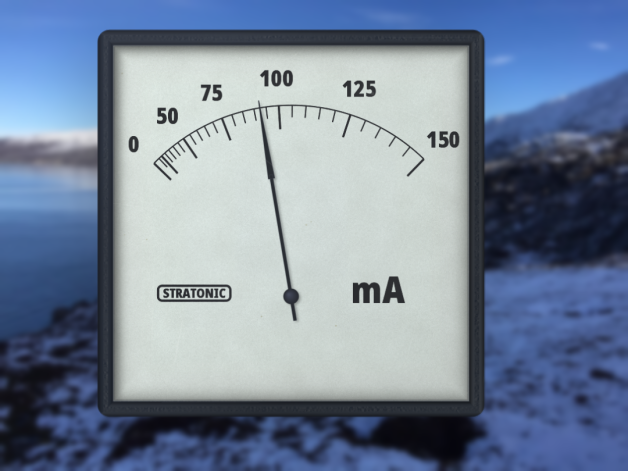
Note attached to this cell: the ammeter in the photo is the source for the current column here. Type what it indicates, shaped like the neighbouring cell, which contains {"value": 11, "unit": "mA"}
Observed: {"value": 92.5, "unit": "mA"}
